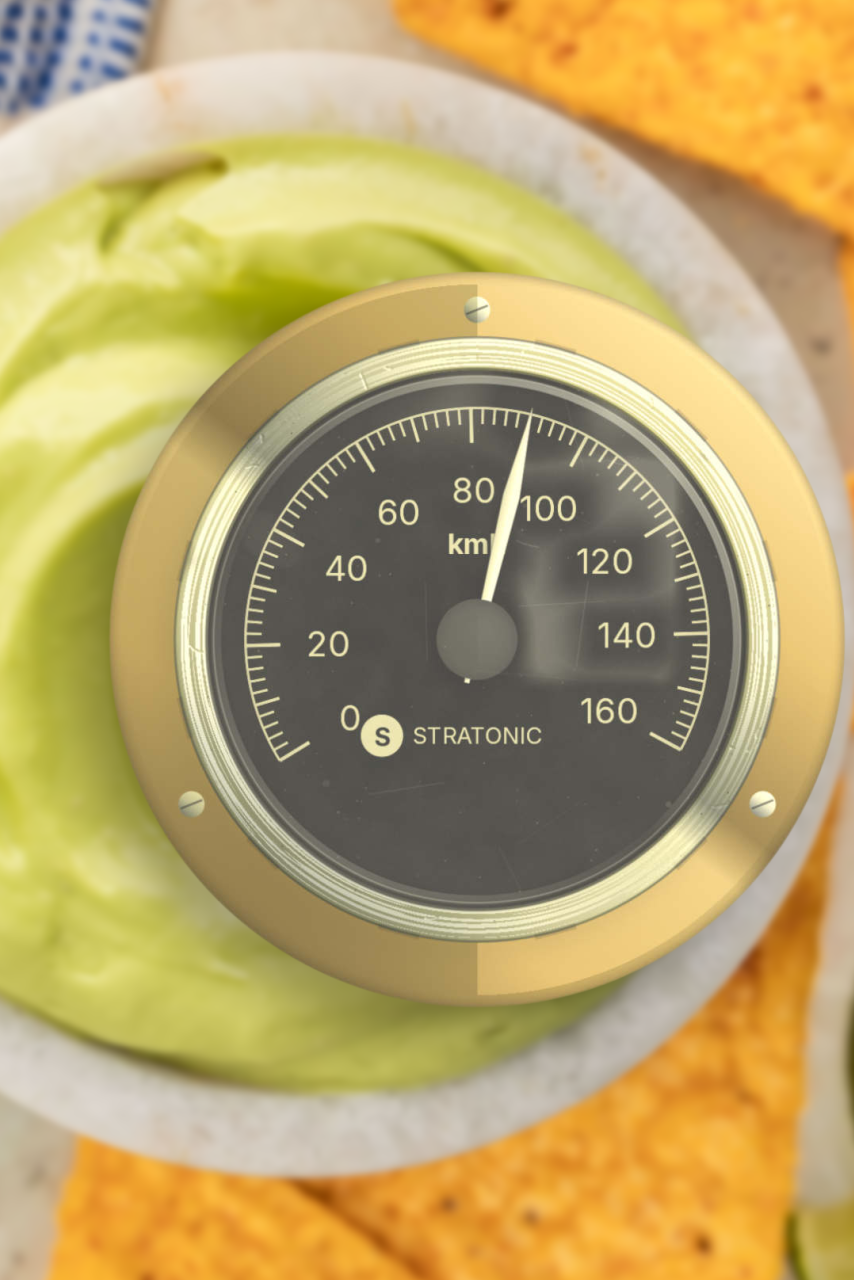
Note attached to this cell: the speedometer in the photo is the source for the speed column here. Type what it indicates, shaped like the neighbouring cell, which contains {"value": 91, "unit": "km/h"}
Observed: {"value": 90, "unit": "km/h"}
